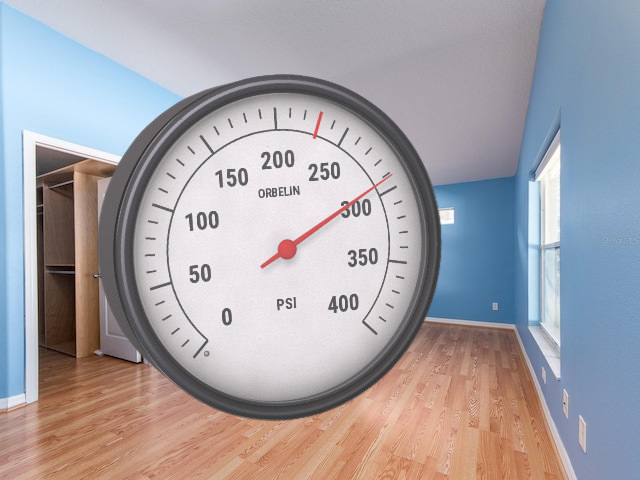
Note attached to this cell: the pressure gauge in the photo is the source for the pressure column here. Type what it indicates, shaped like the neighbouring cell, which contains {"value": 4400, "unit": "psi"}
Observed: {"value": 290, "unit": "psi"}
